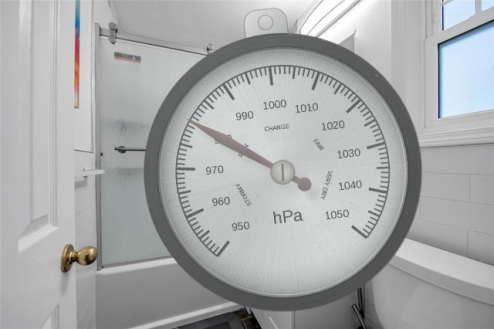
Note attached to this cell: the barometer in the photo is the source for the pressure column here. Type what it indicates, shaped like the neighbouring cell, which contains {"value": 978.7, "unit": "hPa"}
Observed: {"value": 980, "unit": "hPa"}
